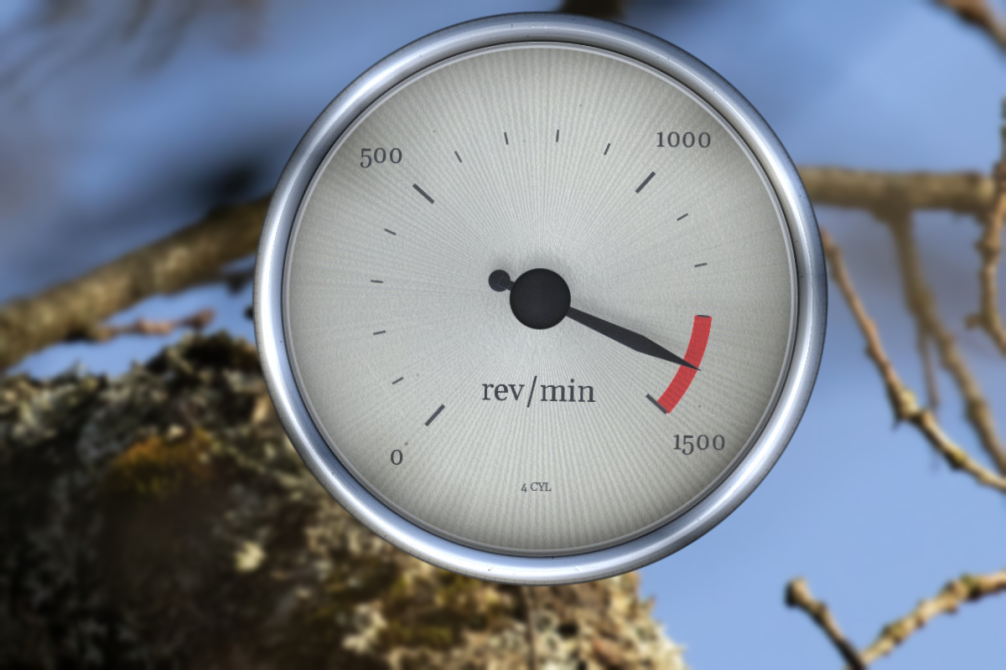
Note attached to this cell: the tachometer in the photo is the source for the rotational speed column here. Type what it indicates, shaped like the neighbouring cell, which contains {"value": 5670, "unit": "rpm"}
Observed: {"value": 1400, "unit": "rpm"}
